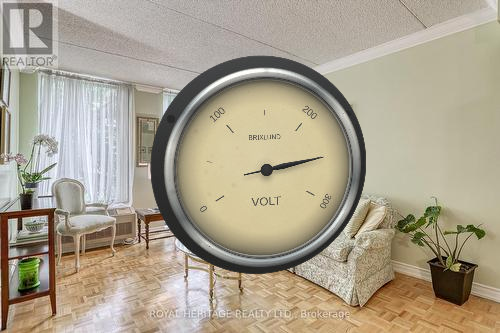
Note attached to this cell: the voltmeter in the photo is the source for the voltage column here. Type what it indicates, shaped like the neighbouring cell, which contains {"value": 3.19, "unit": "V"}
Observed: {"value": 250, "unit": "V"}
